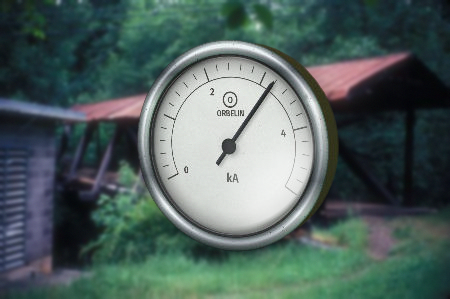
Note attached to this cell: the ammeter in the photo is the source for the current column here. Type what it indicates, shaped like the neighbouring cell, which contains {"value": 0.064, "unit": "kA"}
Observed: {"value": 3.2, "unit": "kA"}
